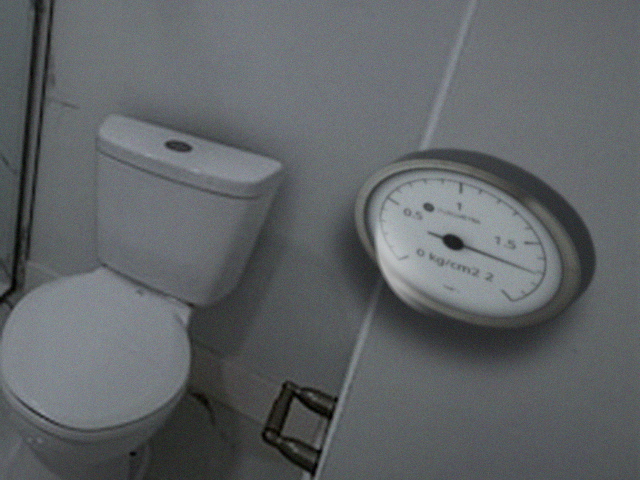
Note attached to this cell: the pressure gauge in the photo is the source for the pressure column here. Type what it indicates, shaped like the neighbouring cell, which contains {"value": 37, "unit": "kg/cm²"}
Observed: {"value": 1.7, "unit": "kg/cm²"}
